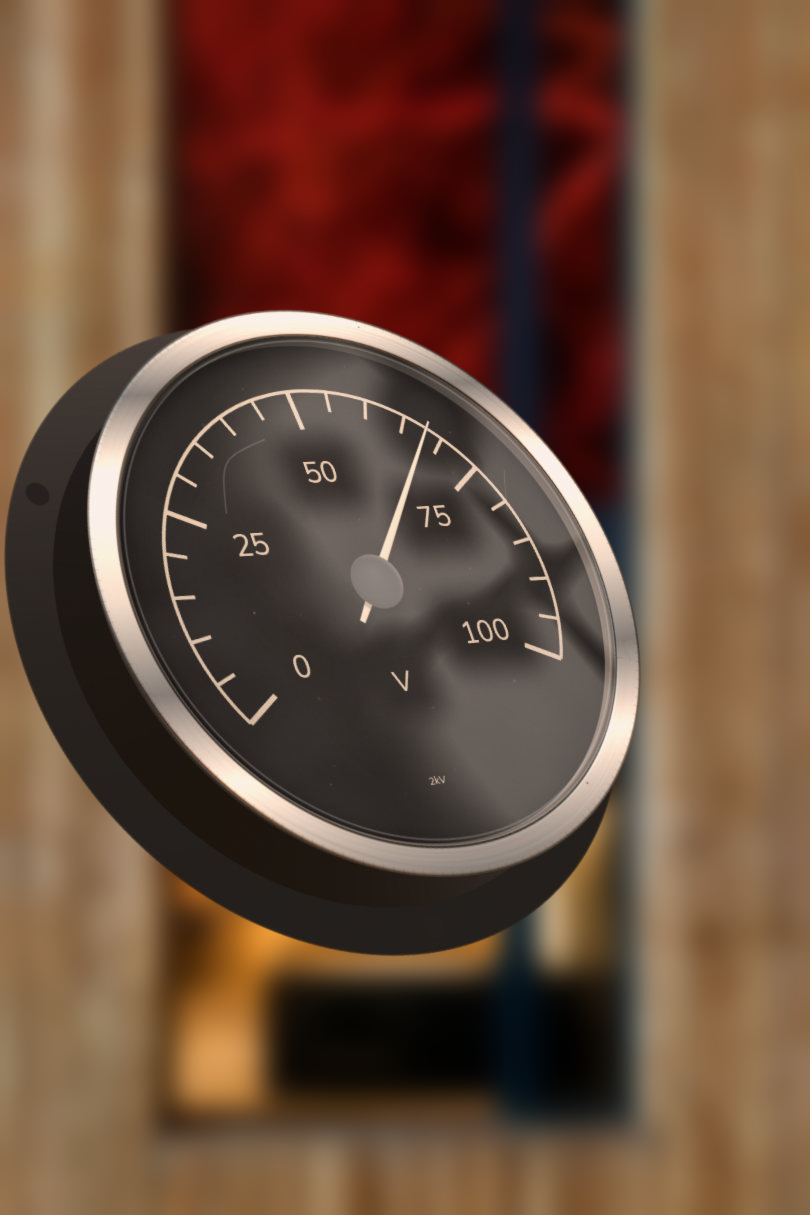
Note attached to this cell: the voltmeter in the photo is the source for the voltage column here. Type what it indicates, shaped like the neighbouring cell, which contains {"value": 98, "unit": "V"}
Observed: {"value": 67.5, "unit": "V"}
